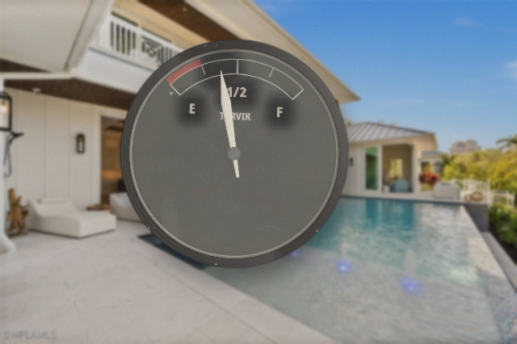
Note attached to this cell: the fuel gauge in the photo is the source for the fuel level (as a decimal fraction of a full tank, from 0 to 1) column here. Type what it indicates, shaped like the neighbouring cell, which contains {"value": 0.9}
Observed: {"value": 0.375}
